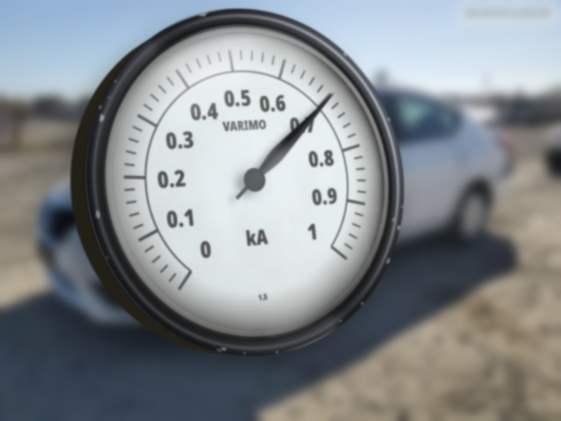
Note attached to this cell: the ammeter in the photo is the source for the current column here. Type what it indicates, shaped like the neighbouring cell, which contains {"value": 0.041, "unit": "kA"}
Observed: {"value": 0.7, "unit": "kA"}
